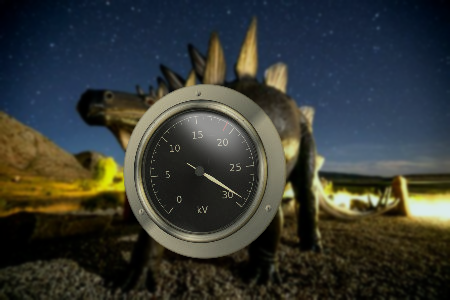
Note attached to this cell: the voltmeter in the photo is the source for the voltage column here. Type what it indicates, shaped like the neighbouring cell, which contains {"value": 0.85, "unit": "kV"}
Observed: {"value": 29, "unit": "kV"}
